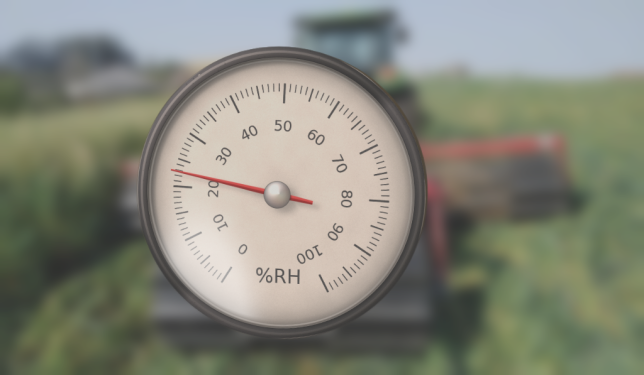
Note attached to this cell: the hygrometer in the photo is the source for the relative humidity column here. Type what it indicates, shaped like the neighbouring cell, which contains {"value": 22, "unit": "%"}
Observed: {"value": 23, "unit": "%"}
